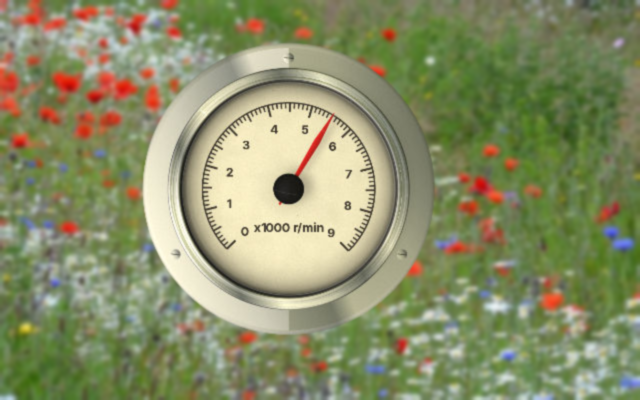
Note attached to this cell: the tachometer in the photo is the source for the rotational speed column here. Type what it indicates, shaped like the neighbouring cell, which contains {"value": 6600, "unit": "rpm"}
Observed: {"value": 5500, "unit": "rpm"}
